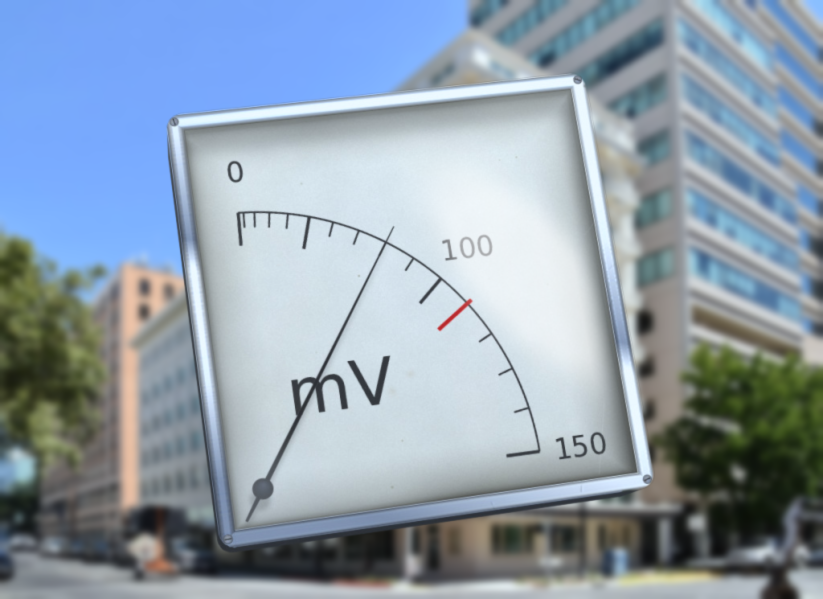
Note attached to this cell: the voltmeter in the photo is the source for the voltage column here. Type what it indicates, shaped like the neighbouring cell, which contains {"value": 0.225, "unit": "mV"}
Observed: {"value": 80, "unit": "mV"}
